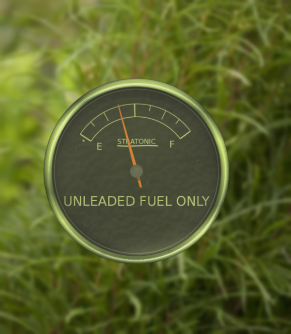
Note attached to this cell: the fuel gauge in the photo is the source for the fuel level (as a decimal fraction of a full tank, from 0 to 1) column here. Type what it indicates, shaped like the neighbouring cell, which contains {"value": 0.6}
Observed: {"value": 0.375}
